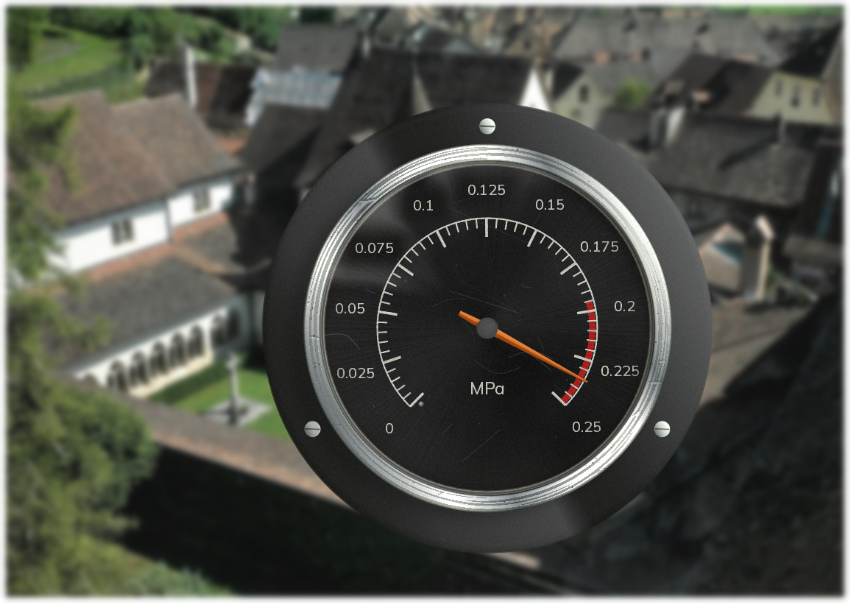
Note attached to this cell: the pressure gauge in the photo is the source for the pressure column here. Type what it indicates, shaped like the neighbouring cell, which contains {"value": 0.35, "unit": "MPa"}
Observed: {"value": 0.235, "unit": "MPa"}
